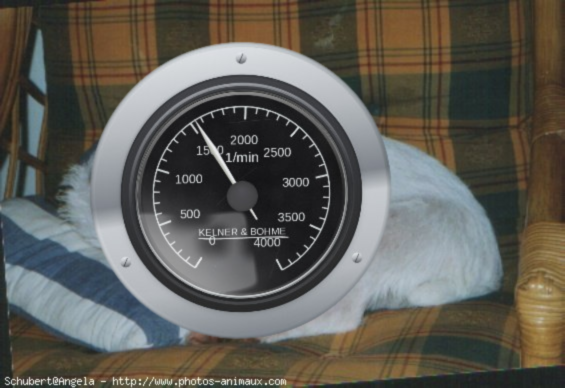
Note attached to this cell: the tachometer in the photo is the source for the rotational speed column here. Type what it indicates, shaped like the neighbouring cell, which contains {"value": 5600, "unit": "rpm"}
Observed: {"value": 1550, "unit": "rpm"}
